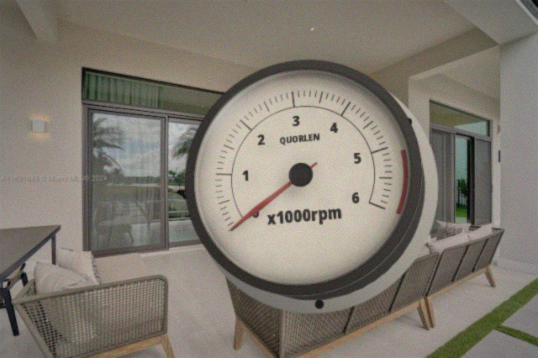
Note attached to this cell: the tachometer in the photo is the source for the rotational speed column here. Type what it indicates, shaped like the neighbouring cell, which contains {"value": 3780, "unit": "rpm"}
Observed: {"value": 0, "unit": "rpm"}
